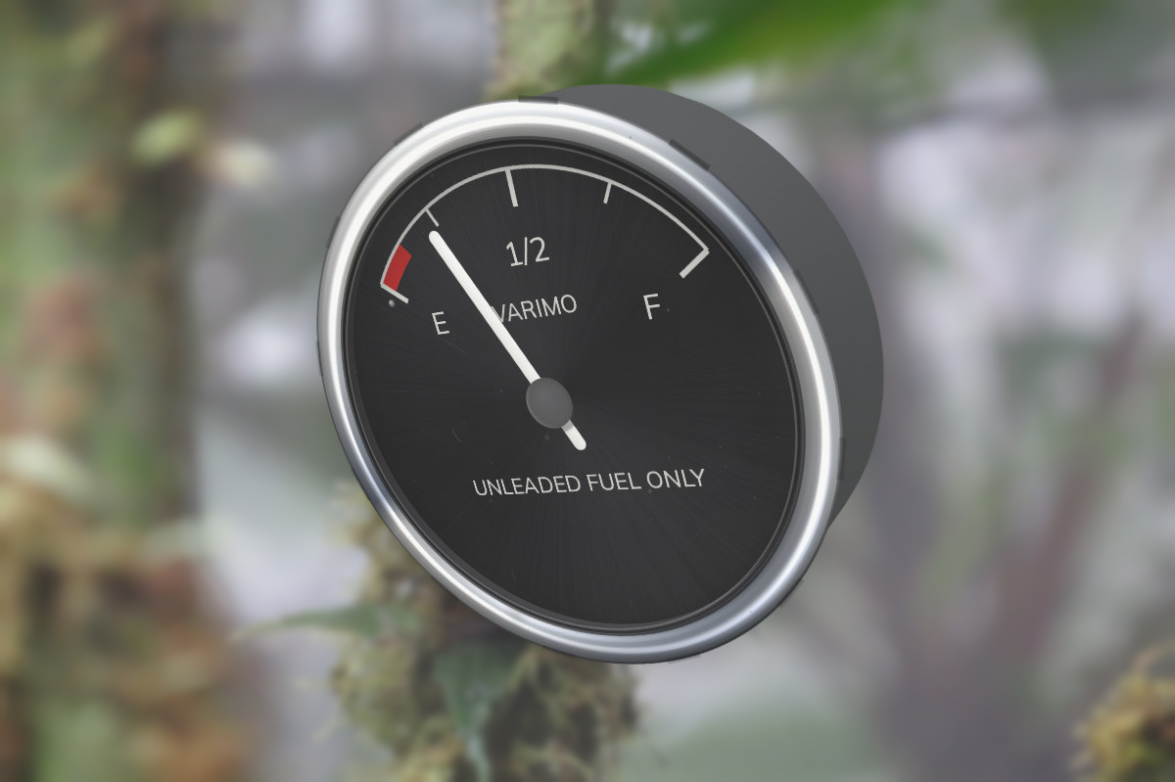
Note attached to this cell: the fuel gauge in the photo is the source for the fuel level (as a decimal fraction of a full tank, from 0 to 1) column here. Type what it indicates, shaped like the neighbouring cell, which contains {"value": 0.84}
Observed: {"value": 0.25}
